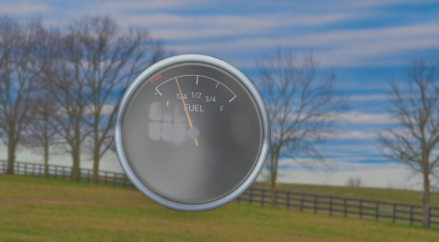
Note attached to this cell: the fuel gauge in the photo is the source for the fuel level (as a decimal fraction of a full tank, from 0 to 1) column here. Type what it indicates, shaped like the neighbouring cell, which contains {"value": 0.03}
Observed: {"value": 0.25}
